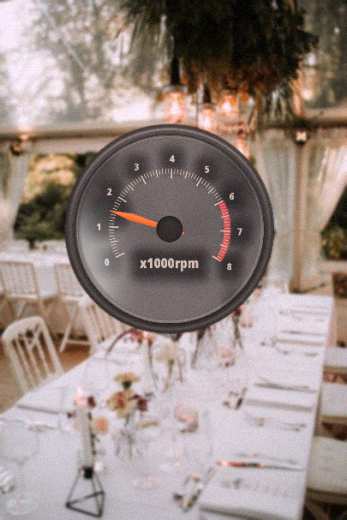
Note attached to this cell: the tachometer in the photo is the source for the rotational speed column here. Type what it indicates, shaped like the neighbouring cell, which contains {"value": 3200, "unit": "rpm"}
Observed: {"value": 1500, "unit": "rpm"}
